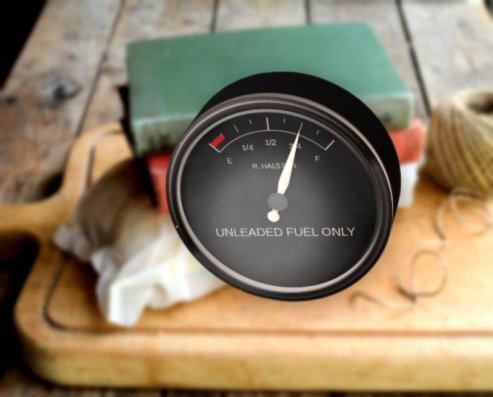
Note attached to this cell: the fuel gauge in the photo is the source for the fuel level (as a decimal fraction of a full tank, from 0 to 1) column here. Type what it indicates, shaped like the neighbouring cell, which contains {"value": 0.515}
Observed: {"value": 0.75}
